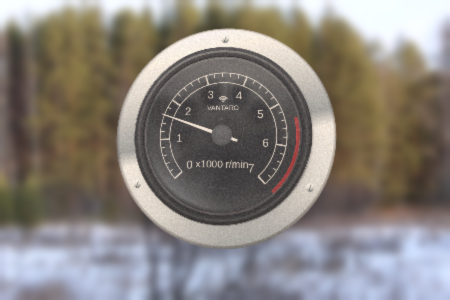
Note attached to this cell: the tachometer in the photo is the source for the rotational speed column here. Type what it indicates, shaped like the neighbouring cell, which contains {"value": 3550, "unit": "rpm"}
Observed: {"value": 1600, "unit": "rpm"}
